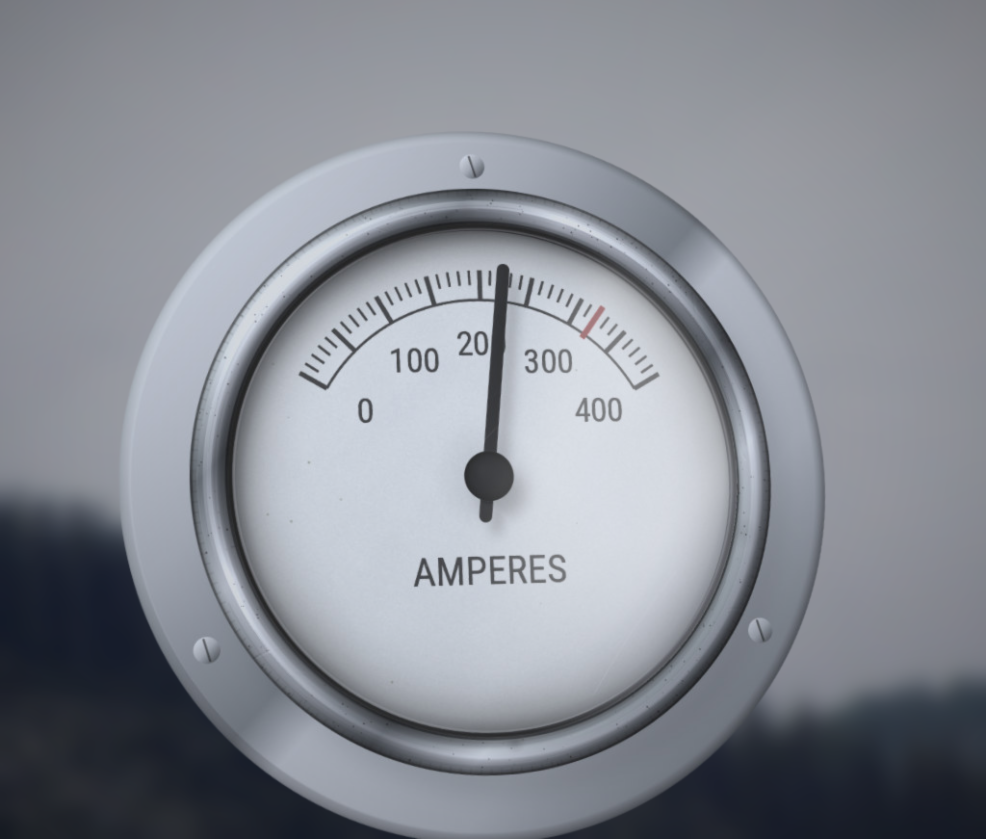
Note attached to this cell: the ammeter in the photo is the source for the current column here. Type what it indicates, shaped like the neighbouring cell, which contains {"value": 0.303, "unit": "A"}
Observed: {"value": 220, "unit": "A"}
